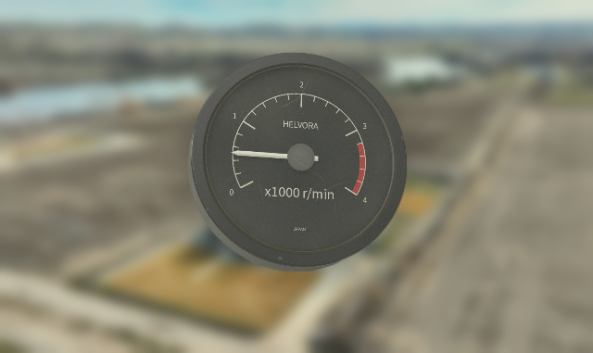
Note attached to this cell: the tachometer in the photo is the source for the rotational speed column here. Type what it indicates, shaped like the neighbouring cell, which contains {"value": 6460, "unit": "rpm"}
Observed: {"value": 500, "unit": "rpm"}
